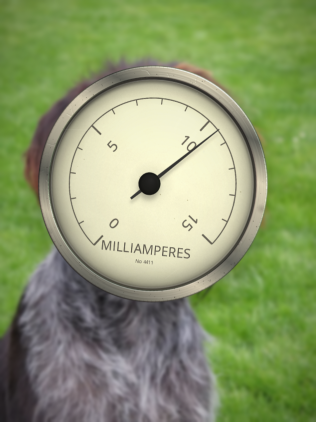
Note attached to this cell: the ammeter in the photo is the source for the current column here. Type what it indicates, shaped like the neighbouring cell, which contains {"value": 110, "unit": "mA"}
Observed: {"value": 10.5, "unit": "mA"}
